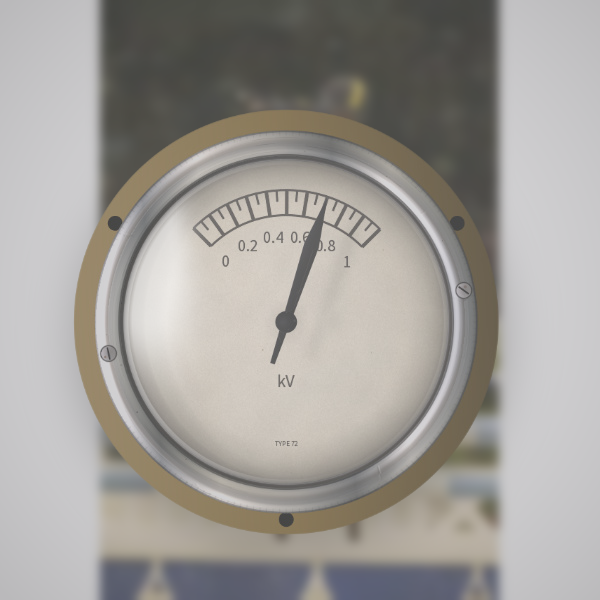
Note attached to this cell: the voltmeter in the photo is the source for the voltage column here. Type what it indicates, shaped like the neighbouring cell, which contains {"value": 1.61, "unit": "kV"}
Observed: {"value": 0.7, "unit": "kV"}
